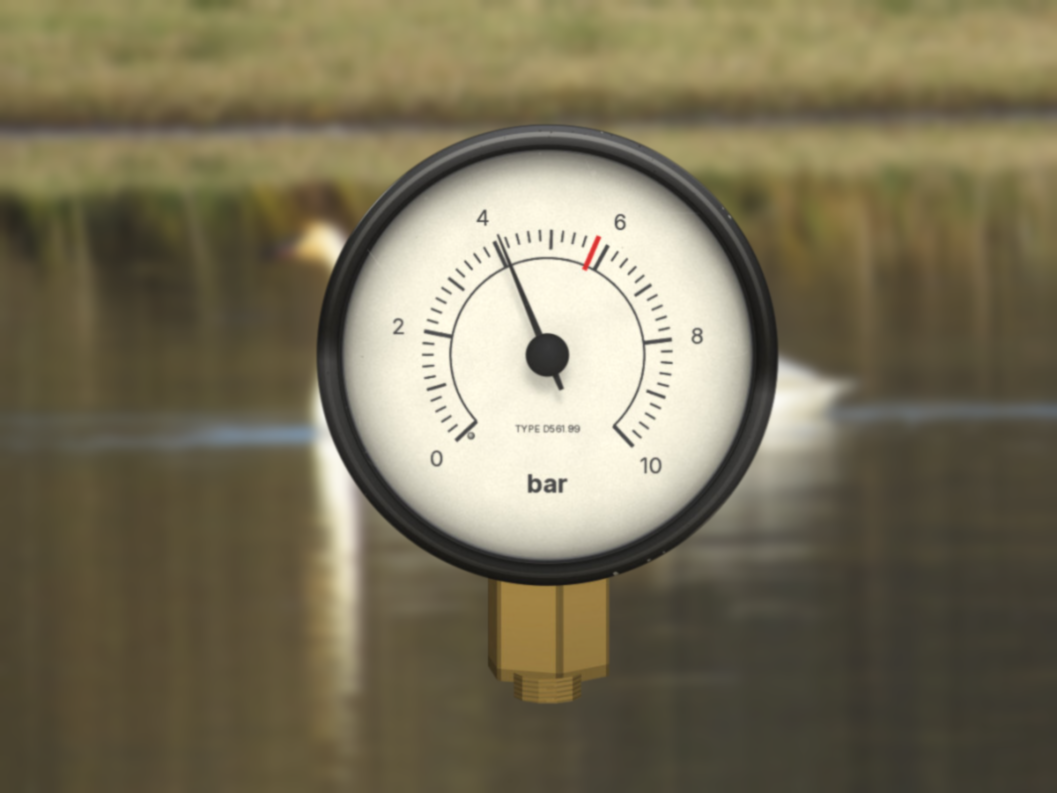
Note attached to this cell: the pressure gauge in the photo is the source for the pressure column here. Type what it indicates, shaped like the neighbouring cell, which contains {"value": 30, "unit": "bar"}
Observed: {"value": 4.1, "unit": "bar"}
